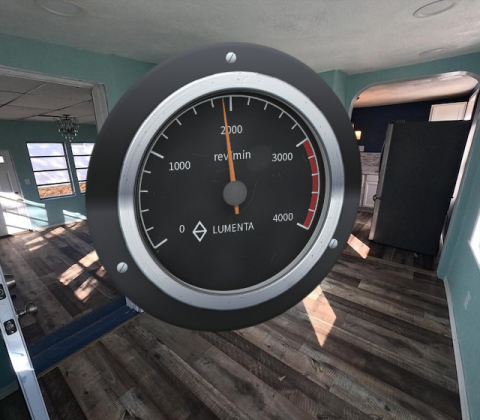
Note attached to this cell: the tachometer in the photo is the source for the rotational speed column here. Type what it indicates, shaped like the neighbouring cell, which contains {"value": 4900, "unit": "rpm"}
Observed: {"value": 1900, "unit": "rpm"}
